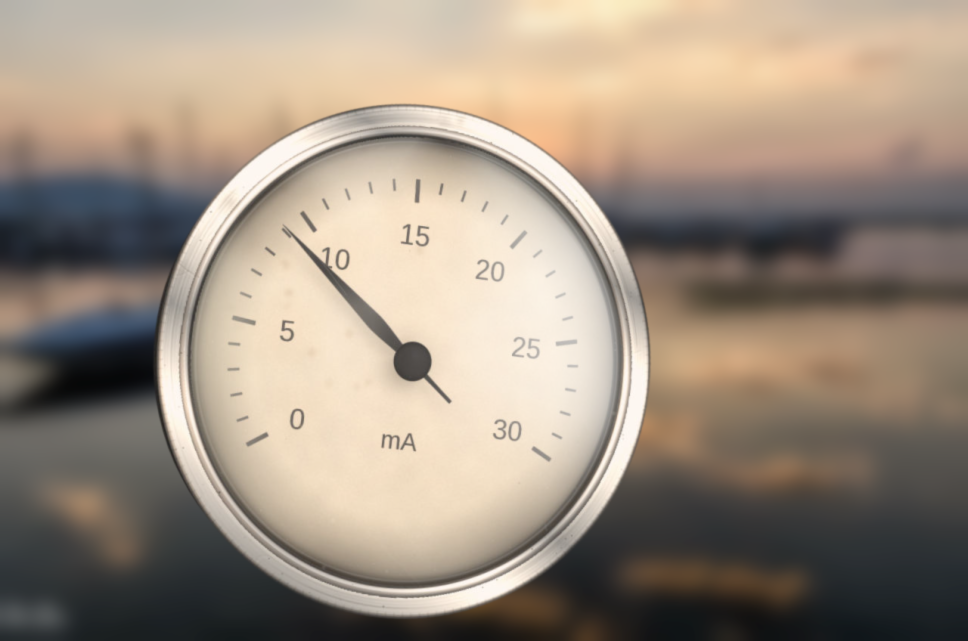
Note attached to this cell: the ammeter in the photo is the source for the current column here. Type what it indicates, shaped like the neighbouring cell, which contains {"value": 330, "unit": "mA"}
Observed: {"value": 9, "unit": "mA"}
